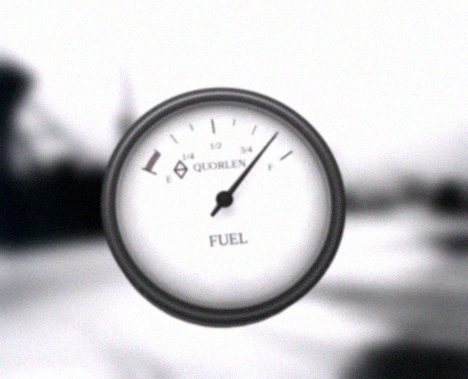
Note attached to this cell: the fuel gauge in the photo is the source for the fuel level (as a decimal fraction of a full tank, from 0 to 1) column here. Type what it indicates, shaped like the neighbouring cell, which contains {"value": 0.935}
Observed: {"value": 0.875}
